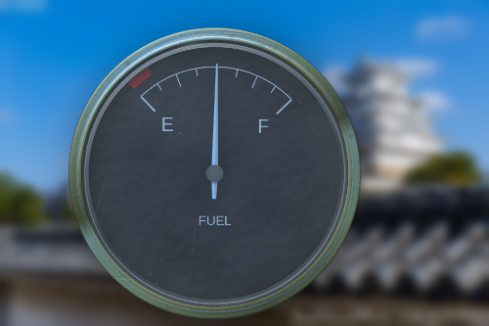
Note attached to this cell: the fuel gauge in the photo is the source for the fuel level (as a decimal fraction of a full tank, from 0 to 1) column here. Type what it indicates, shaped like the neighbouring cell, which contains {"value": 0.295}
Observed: {"value": 0.5}
